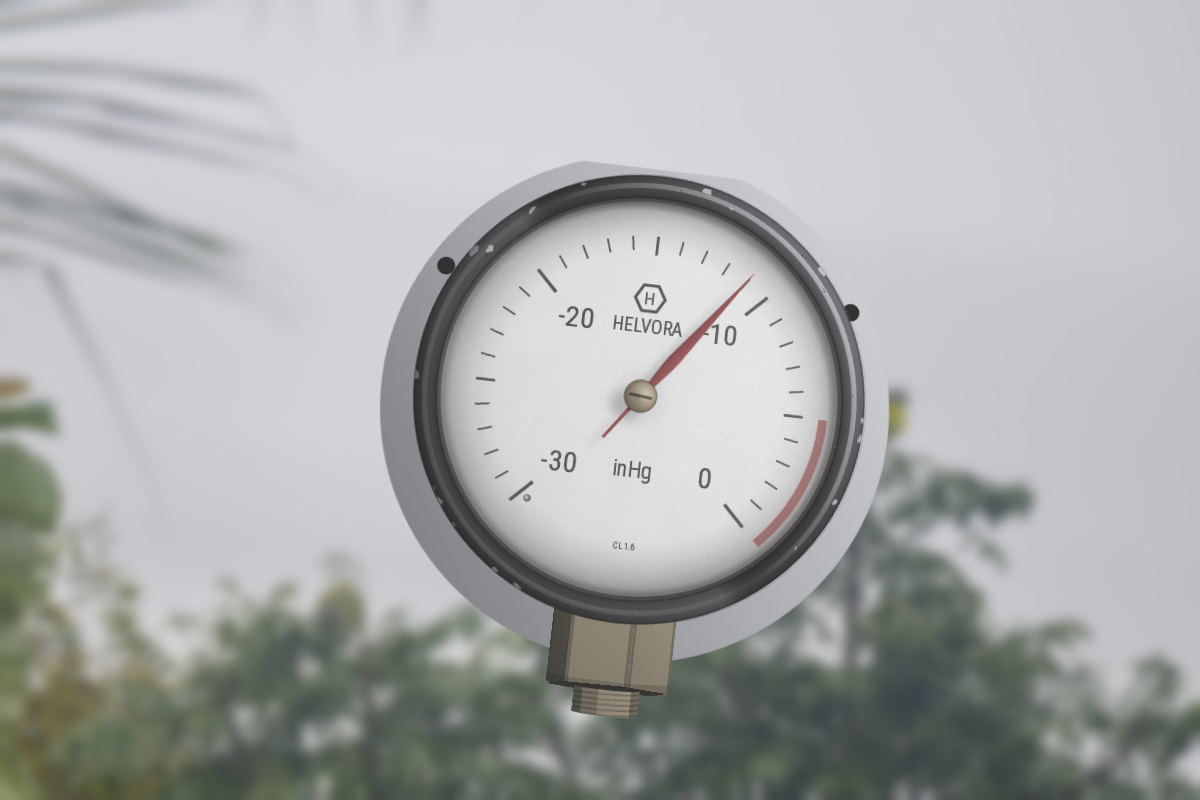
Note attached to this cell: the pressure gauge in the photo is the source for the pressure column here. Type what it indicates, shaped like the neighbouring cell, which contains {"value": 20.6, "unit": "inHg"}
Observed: {"value": -11, "unit": "inHg"}
